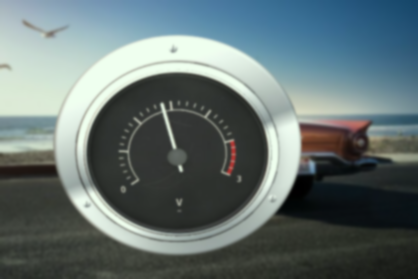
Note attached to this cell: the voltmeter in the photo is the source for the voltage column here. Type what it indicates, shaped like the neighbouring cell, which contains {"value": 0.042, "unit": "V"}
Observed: {"value": 1.4, "unit": "V"}
